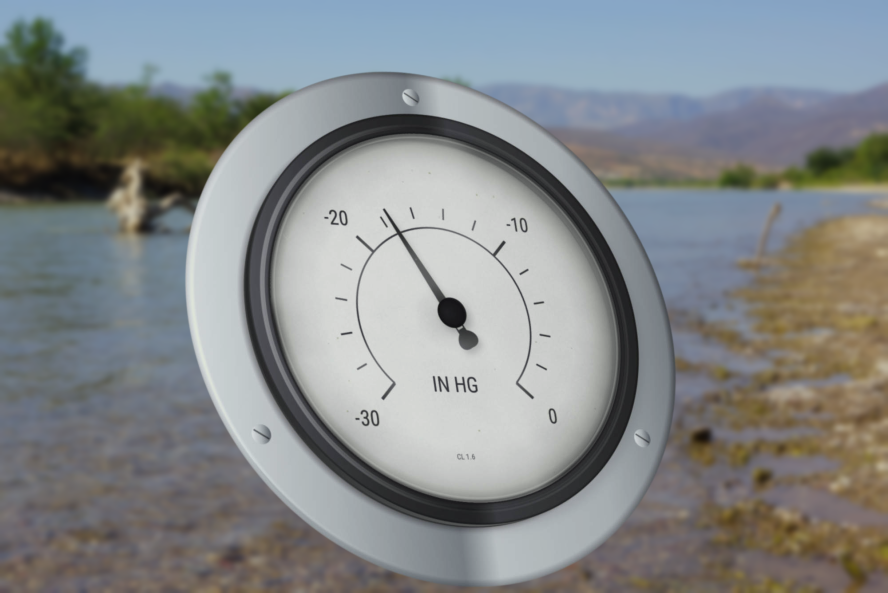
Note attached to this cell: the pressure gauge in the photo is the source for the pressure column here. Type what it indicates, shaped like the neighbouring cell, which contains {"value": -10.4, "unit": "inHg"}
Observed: {"value": -18, "unit": "inHg"}
